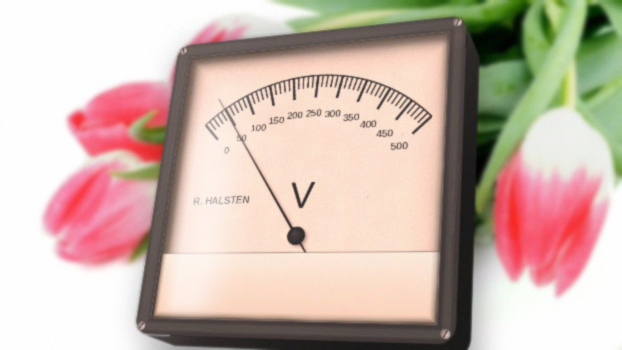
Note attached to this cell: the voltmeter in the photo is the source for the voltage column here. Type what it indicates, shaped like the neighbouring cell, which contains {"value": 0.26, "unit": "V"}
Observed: {"value": 50, "unit": "V"}
